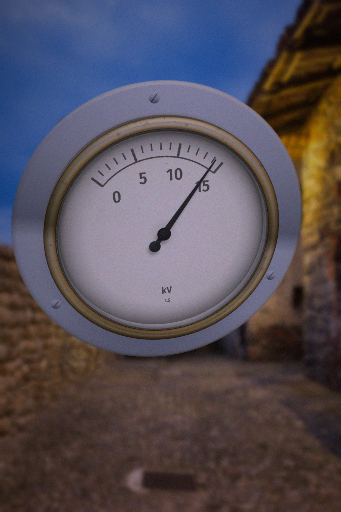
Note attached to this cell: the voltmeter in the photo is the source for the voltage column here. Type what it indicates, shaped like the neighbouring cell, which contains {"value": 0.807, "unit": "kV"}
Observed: {"value": 14, "unit": "kV"}
